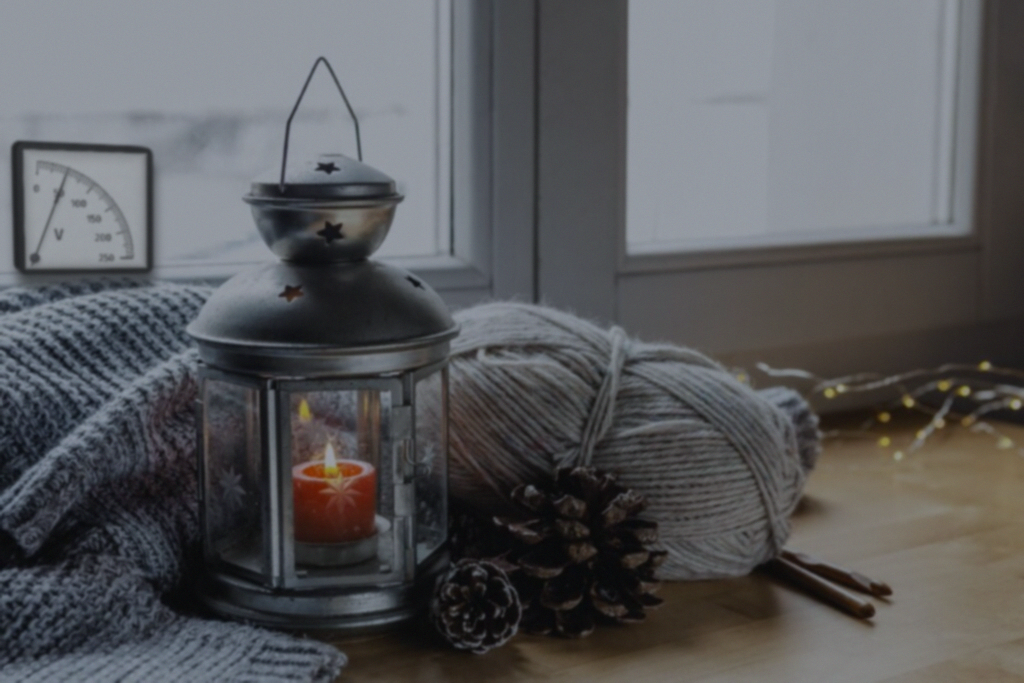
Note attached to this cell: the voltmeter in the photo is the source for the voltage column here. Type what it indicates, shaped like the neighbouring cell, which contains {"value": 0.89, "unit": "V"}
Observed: {"value": 50, "unit": "V"}
